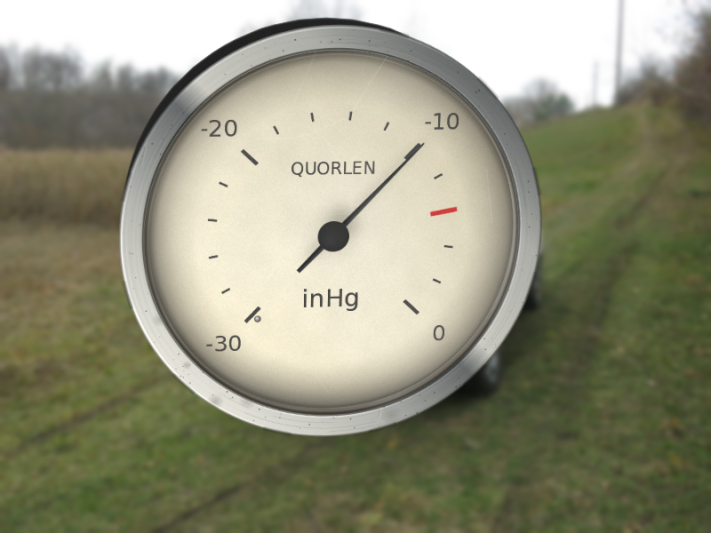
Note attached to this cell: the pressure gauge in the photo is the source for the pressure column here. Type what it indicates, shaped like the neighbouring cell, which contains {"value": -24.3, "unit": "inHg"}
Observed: {"value": -10, "unit": "inHg"}
